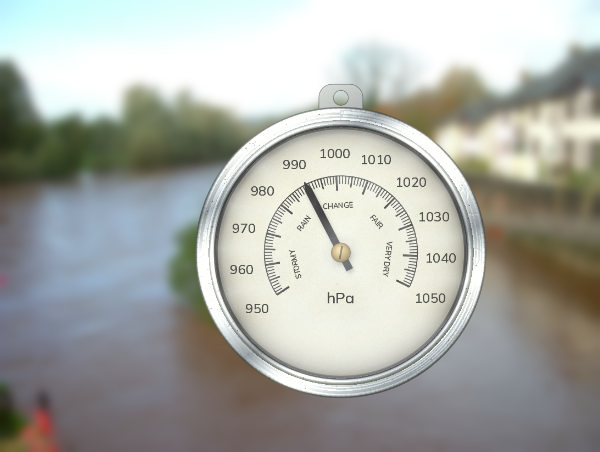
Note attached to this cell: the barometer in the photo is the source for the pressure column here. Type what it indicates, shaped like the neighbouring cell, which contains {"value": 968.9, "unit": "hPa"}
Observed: {"value": 990, "unit": "hPa"}
